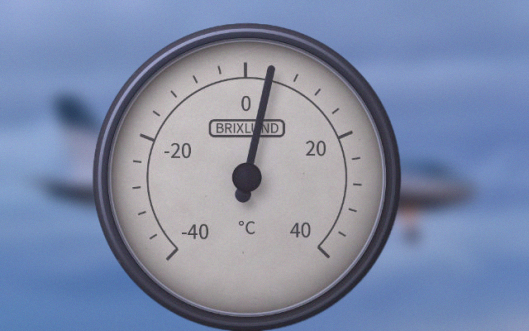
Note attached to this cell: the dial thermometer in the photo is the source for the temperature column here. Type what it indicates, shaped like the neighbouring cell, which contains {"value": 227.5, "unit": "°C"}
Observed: {"value": 4, "unit": "°C"}
